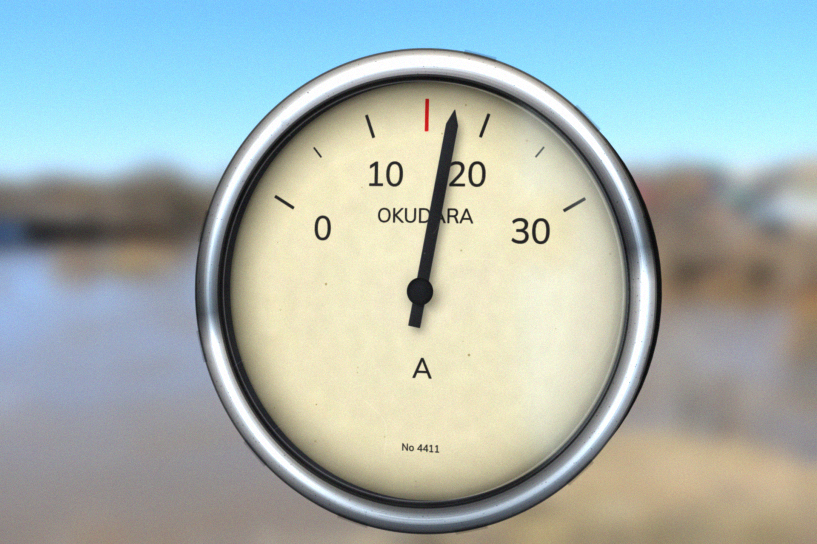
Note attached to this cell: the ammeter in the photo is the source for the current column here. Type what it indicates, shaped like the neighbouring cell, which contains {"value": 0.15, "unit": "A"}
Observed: {"value": 17.5, "unit": "A"}
